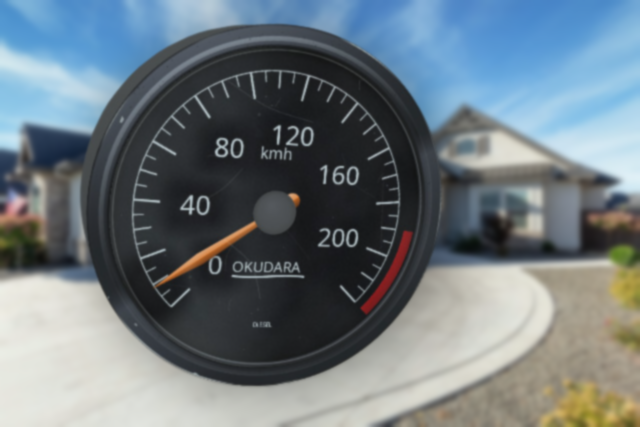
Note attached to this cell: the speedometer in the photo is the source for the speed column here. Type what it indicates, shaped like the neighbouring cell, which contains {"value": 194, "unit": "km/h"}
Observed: {"value": 10, "unit": "km/h"}
